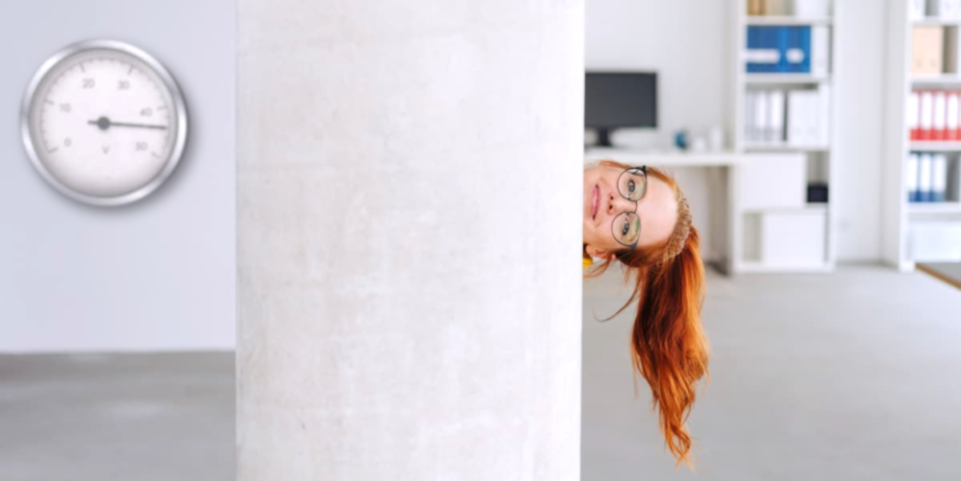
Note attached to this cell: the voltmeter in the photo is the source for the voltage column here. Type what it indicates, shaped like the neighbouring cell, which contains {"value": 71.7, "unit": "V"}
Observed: {"value": 44, "unit": "V"}
